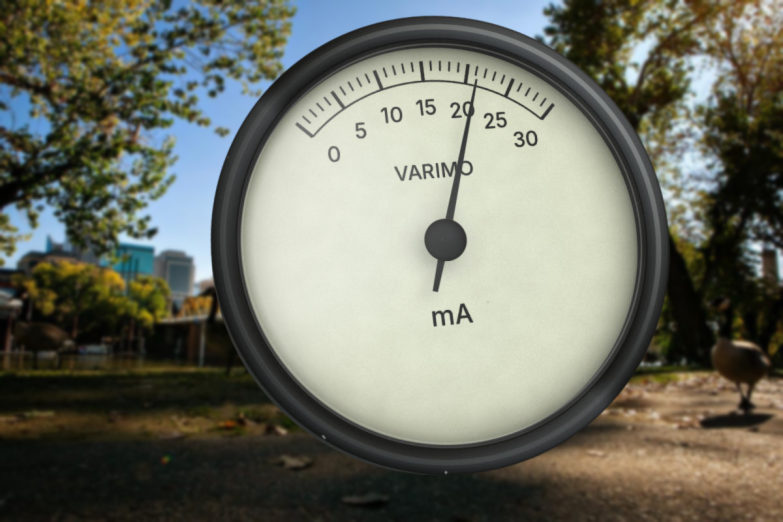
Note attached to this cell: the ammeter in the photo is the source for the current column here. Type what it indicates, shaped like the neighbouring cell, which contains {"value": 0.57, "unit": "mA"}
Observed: {"value": 21, "unit": "mA"}
